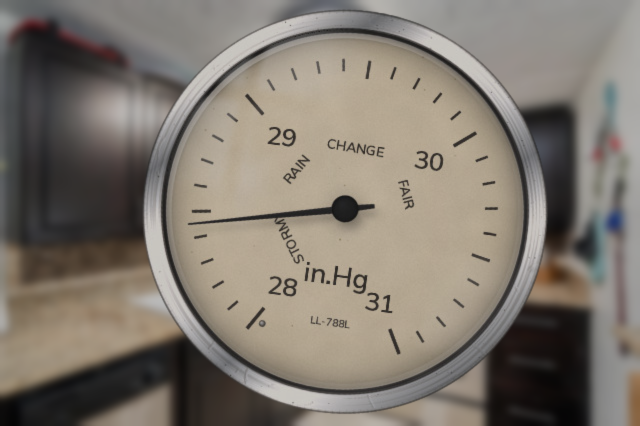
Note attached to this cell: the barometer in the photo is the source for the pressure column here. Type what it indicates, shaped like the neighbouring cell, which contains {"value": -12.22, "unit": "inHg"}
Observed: {"value": 28.45, "unit": "inHg"}
